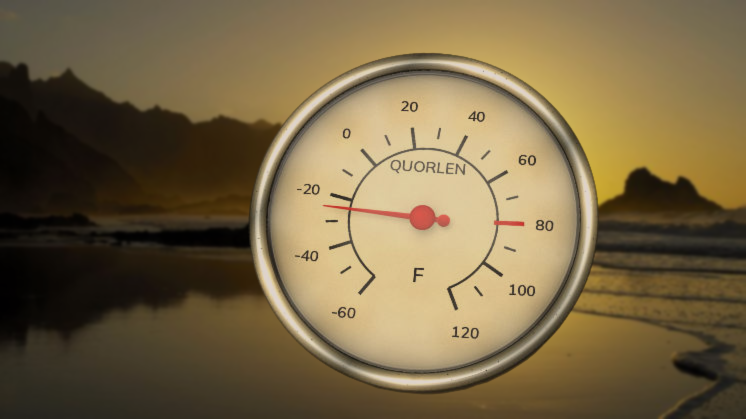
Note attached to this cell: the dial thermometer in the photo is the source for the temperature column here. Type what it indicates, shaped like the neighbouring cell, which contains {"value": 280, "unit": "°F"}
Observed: {"value": -25, "unit": "°F"}
